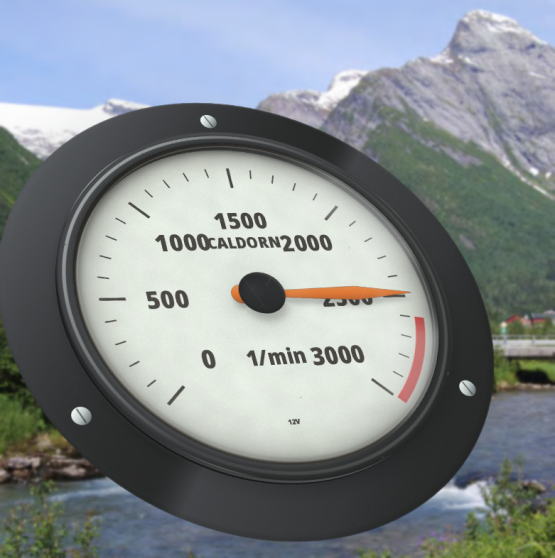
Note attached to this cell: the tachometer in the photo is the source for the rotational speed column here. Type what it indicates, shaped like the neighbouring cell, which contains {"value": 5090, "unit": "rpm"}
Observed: {"value": 2500, "unit": "rpm"}
